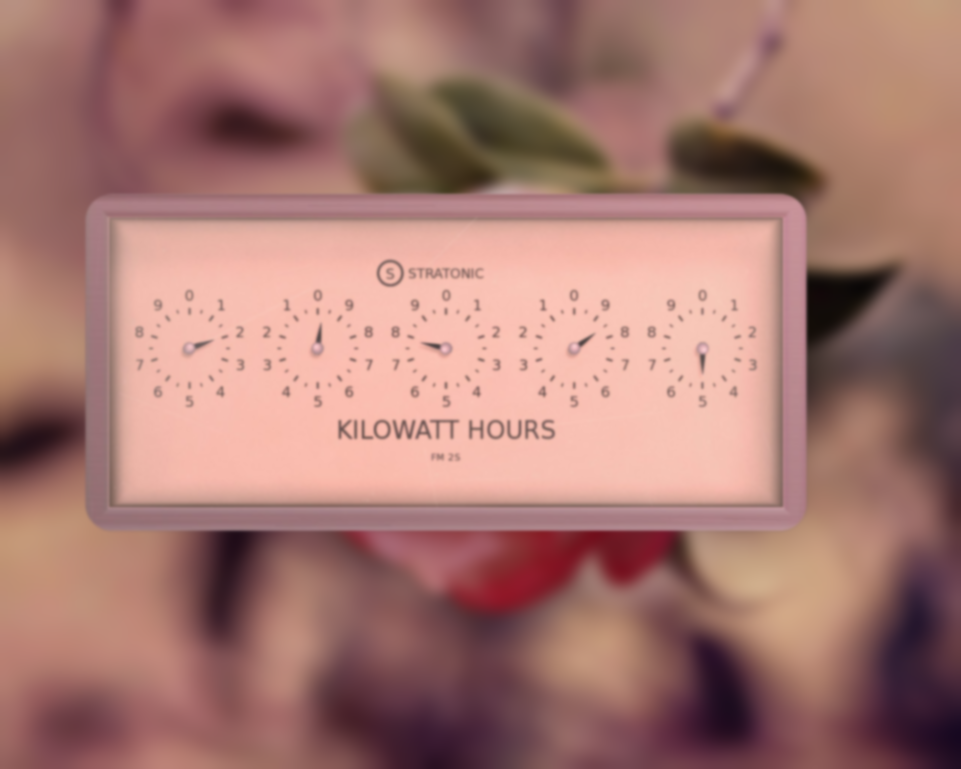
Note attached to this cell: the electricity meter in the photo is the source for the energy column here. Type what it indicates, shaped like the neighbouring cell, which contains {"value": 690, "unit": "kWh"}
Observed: {"value": 19785, "unit": "kWh"}
